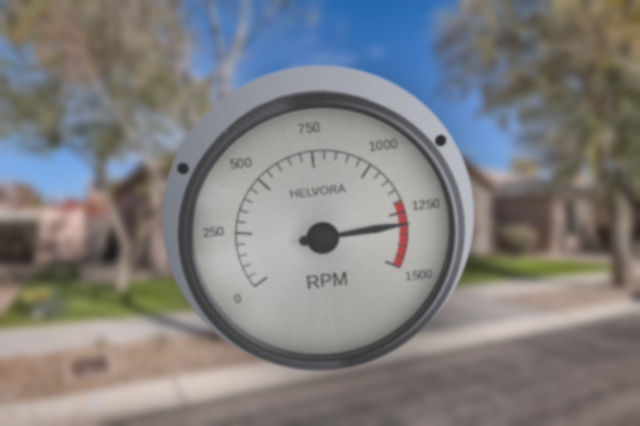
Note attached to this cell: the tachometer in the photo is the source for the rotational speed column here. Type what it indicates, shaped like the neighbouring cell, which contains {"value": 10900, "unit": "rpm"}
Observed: {"value": 1300, "unit": "rpm"}
